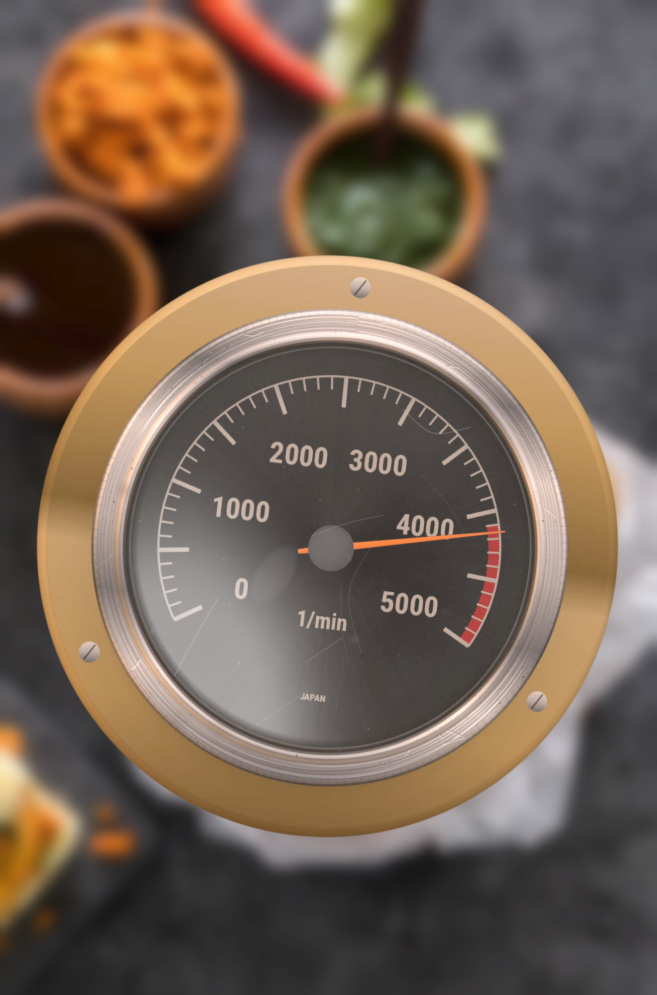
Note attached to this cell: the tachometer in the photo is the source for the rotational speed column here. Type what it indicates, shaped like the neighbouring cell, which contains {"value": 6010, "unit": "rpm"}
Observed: {"value": 4150, "unit": "rpm"}
